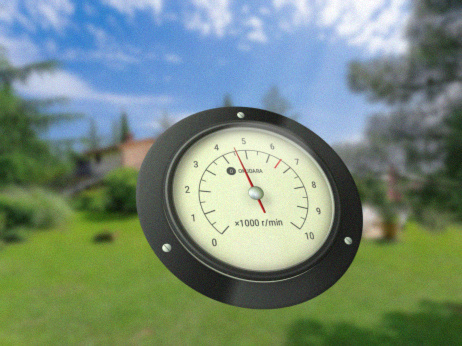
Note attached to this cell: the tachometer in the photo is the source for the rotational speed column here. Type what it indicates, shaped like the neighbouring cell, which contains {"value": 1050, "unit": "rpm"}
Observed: {"value": 4500, "unit": "rpm"}
